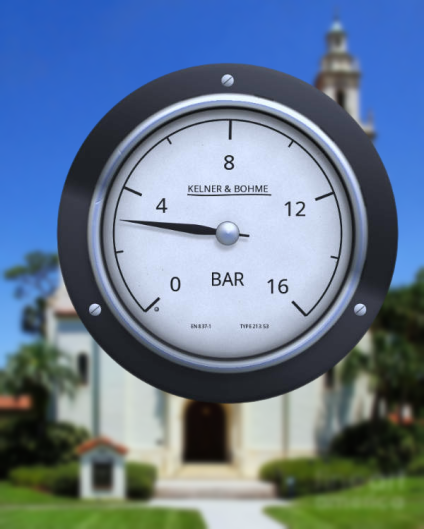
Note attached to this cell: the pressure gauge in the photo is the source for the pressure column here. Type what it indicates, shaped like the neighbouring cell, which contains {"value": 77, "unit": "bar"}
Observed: {"value": 3, "unit": "bar"}
